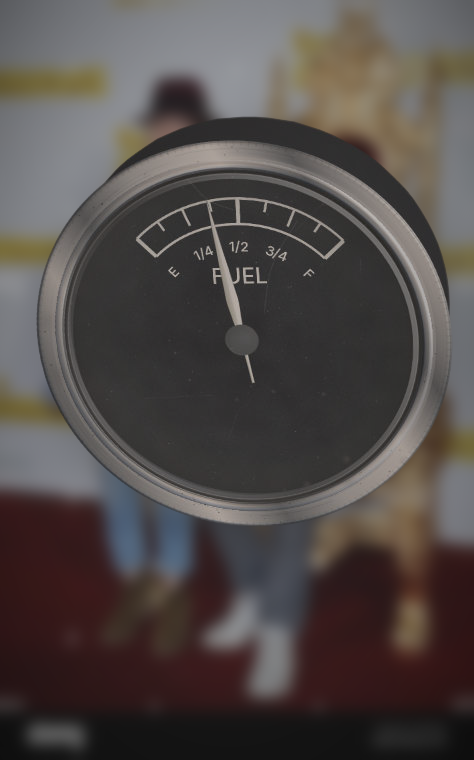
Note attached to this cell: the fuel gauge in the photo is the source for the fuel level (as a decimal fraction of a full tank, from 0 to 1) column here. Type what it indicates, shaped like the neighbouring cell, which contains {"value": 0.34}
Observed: {"value": 0.375}
